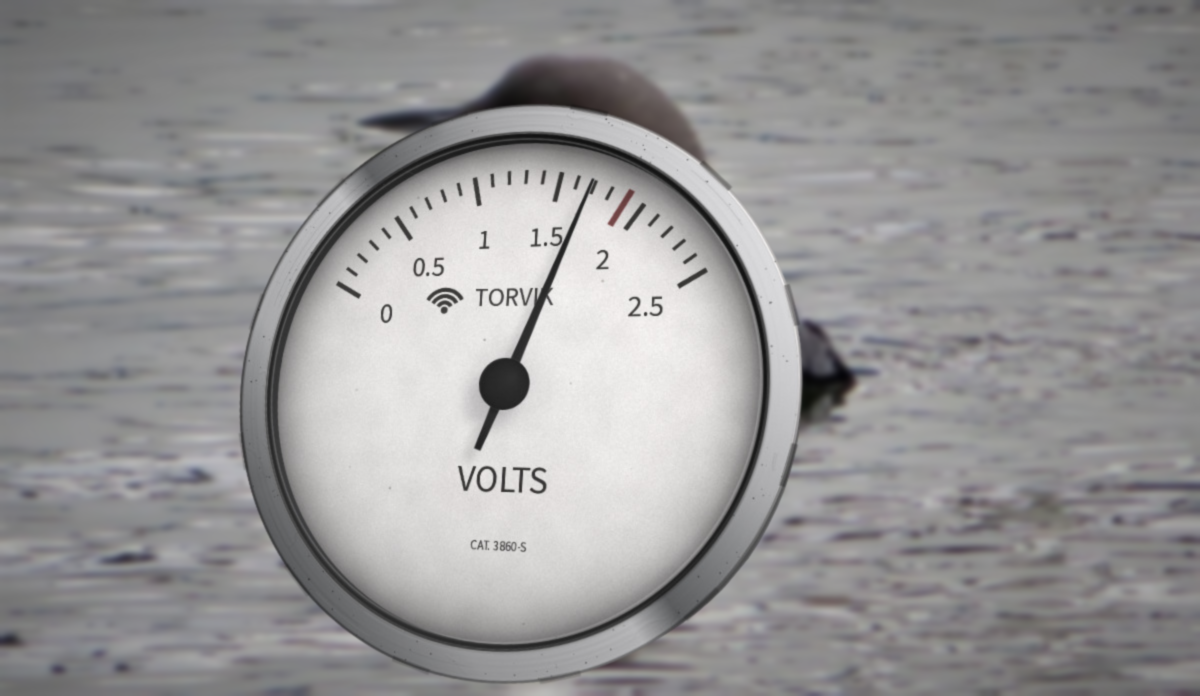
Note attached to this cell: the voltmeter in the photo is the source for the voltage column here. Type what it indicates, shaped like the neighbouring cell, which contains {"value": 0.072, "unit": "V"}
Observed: {"value": 1.7, "unit": "V"}
